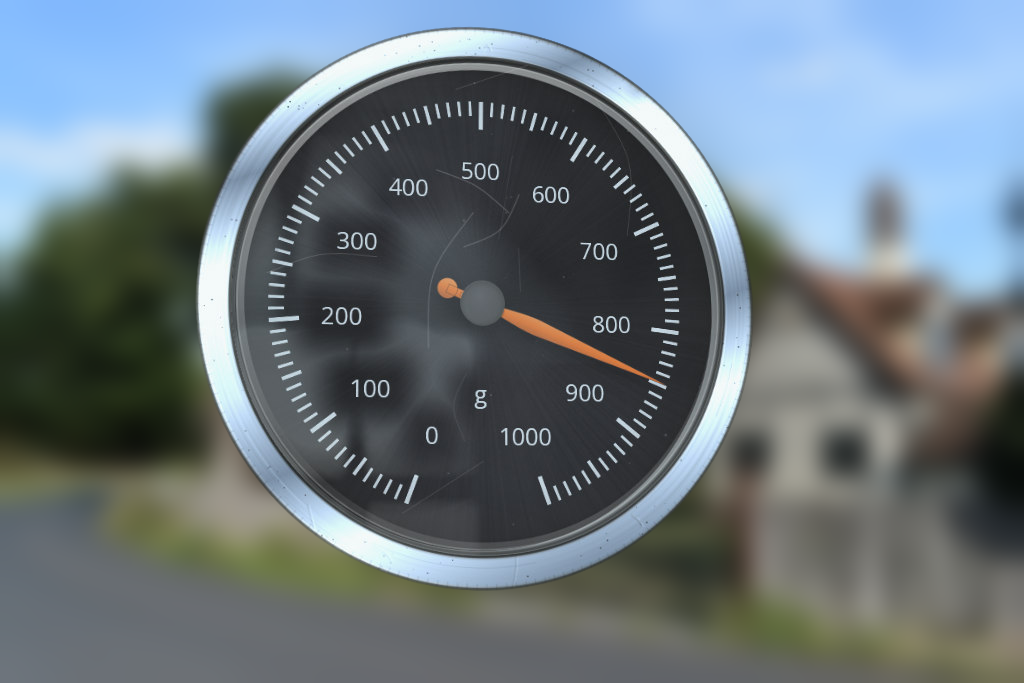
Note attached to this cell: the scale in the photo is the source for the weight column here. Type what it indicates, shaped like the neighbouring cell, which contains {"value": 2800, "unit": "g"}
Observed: {"value": 850, "unit": "g"}
